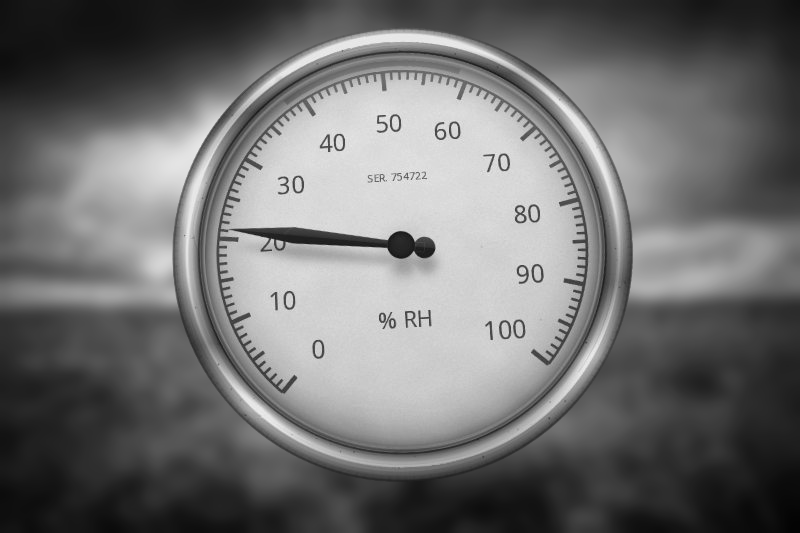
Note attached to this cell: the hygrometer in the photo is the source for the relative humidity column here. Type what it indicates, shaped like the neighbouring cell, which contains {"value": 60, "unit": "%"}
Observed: {"value": 21, "unit": "%"}
